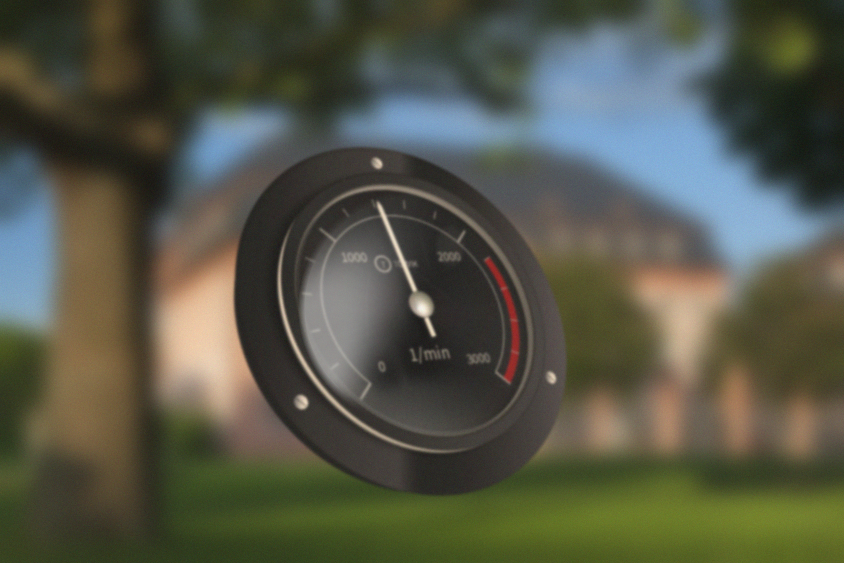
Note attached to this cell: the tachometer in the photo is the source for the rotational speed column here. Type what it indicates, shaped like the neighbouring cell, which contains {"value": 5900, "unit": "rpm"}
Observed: {"value": 1400, "unit": "rpm"}
